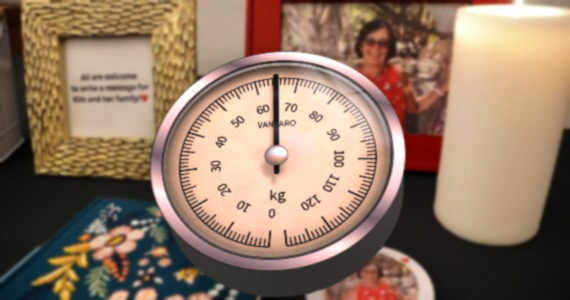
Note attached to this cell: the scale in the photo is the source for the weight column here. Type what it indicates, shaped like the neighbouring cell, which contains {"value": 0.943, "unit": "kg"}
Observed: {"value": 65, "unit": "kg"}
